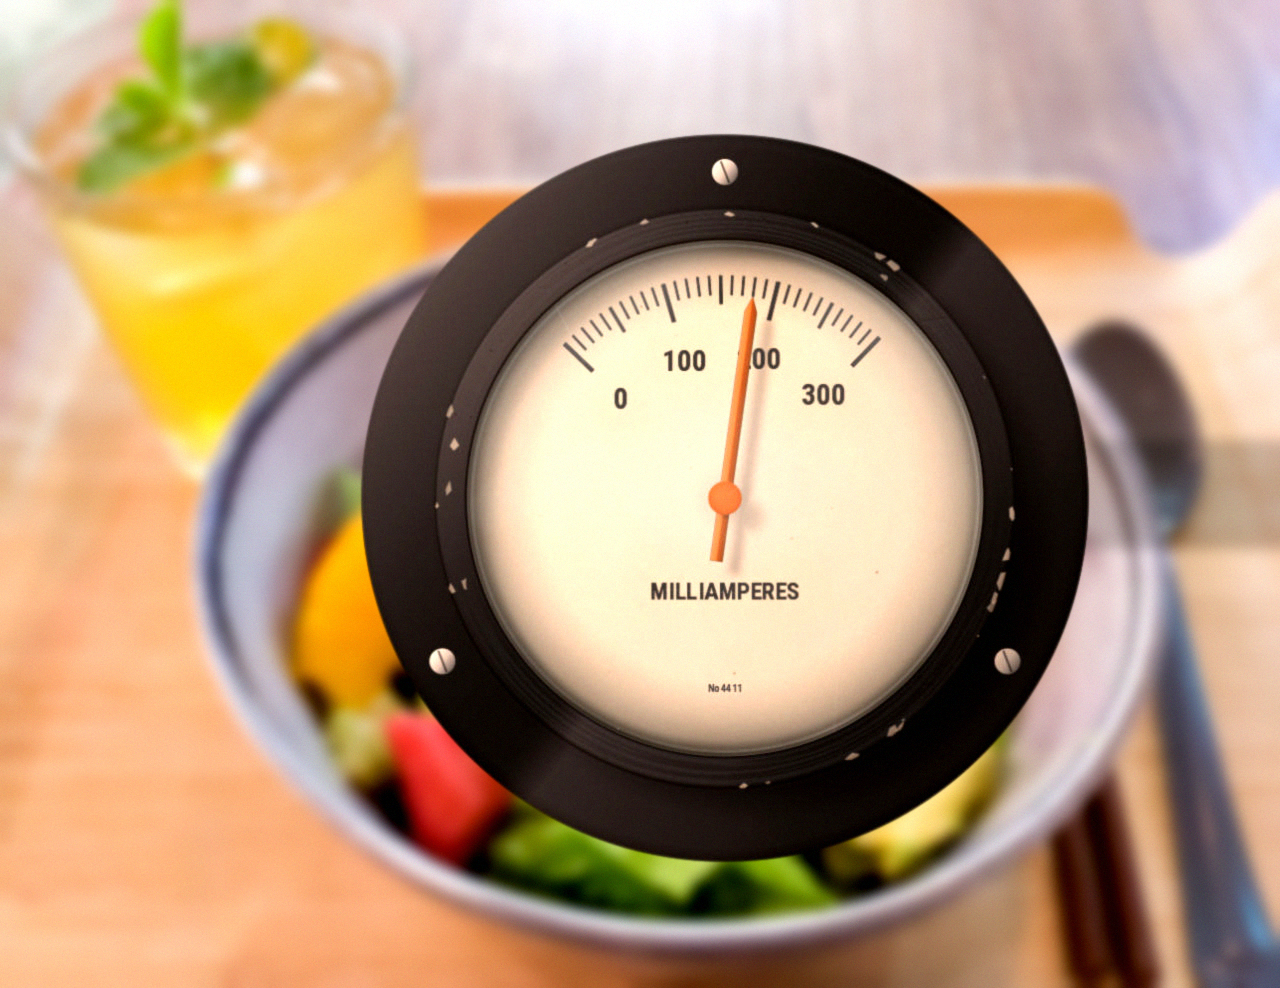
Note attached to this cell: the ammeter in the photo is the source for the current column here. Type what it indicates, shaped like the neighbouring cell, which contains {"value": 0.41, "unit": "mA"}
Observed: {"value": 180, "unit": "mA"}
